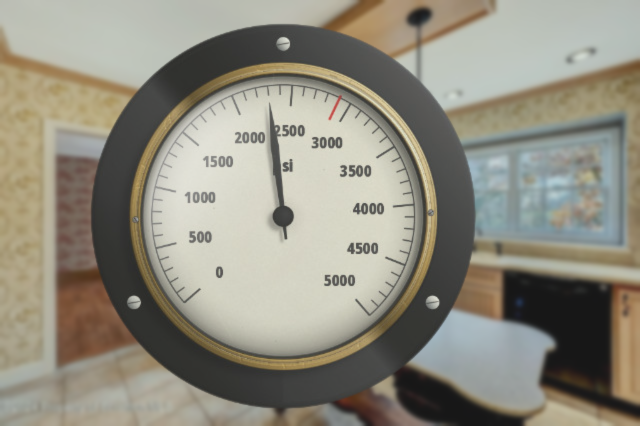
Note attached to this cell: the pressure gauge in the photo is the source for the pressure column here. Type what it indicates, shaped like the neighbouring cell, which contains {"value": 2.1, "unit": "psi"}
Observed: {"value": 2300, "unit": "psi"}
